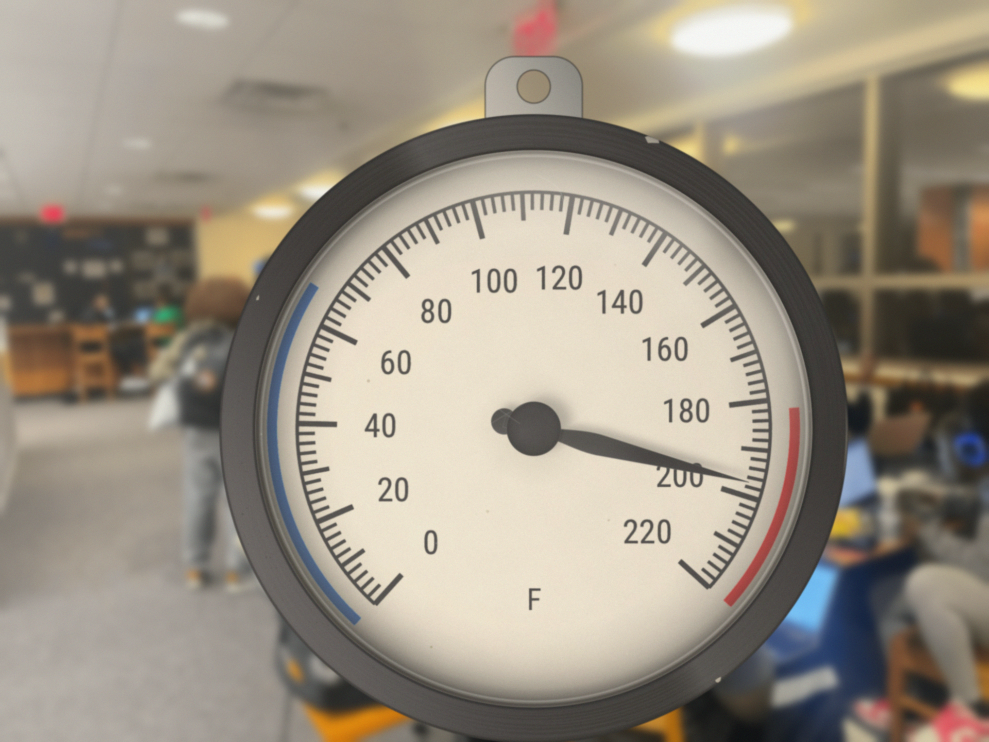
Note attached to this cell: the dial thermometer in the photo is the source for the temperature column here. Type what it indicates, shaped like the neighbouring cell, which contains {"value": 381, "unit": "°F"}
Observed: {"value": 197, "unit": "°F"}
